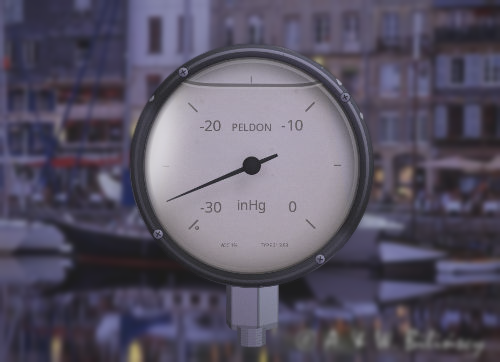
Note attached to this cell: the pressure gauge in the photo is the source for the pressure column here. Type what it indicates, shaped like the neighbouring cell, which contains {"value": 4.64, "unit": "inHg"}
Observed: {"value": -27.5, "unit": "inHg"}
